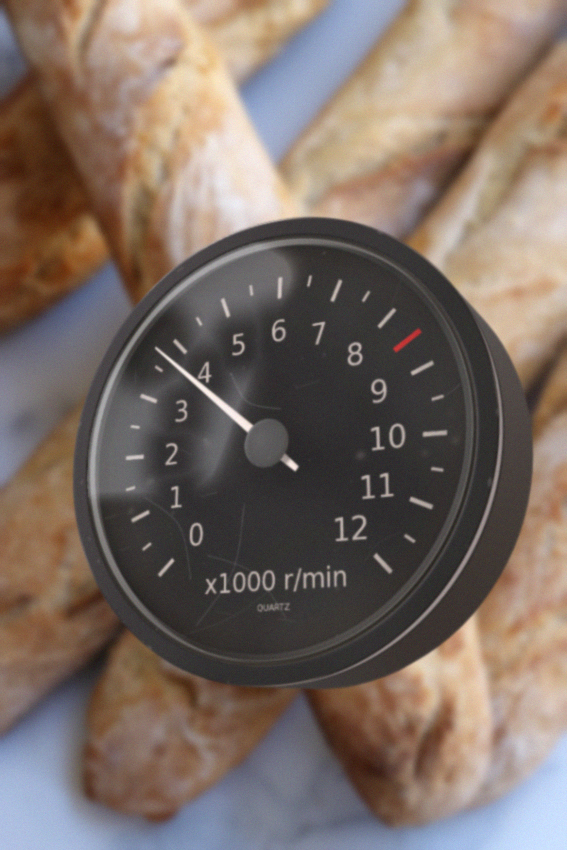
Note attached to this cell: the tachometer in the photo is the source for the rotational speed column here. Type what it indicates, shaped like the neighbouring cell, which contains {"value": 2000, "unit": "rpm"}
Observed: {"value": 3750, "unit": "rpm"}
